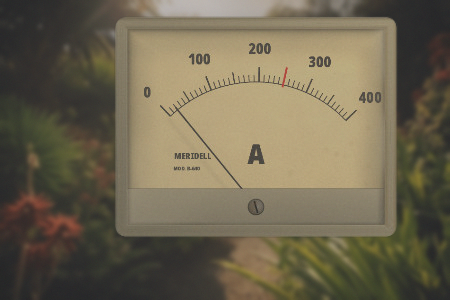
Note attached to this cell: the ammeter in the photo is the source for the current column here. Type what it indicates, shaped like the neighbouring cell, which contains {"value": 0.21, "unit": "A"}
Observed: {"value": 20, "unit": "A"}
